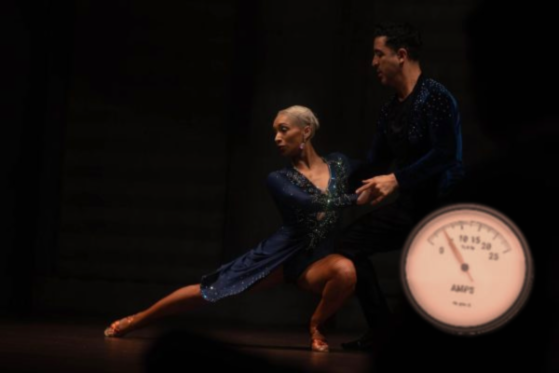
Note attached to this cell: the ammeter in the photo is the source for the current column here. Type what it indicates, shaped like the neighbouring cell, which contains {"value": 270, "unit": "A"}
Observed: {"value": 5, "unit": "A"}
